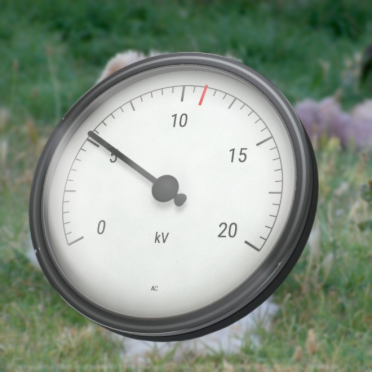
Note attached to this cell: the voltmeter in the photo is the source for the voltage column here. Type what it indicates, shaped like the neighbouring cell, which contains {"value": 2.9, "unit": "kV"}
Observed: {"value": 5.25, "unit": "kV"}
